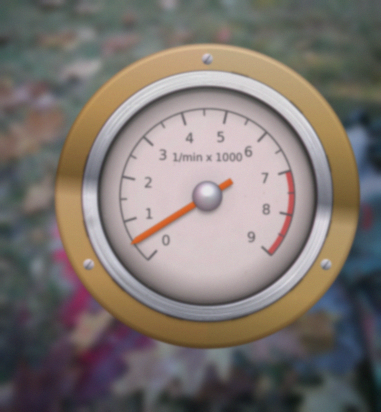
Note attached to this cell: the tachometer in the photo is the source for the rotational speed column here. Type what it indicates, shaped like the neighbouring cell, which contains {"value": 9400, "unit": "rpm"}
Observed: {"value": 500, "unit": "rpm"}
